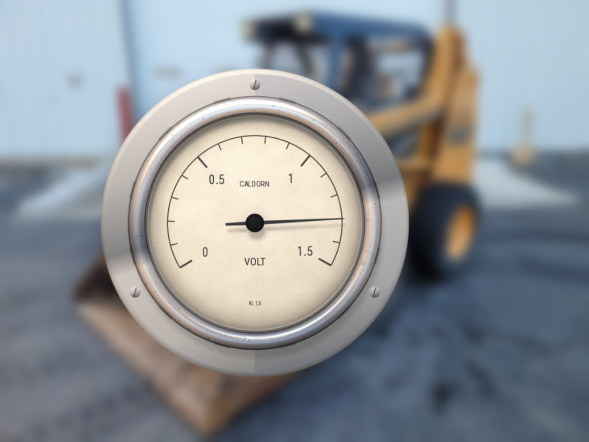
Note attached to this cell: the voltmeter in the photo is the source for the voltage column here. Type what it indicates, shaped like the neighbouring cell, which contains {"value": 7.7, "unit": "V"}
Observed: {"value": 1.3, "unit": "V"}
